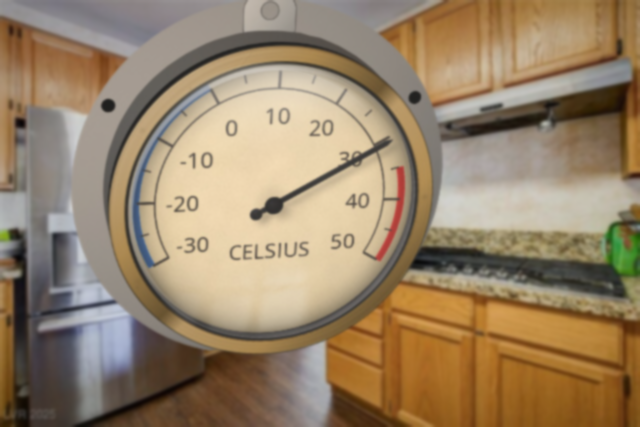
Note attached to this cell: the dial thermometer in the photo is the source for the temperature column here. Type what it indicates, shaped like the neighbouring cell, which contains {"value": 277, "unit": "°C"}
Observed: {"value": 30, "unit": "°C"}
